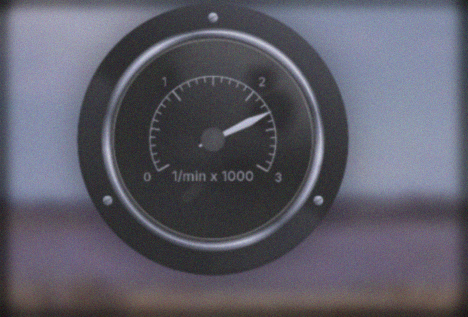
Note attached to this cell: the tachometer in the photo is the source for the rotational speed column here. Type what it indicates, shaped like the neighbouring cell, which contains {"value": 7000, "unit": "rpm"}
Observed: {"value": 2300, "unit": "rpm"}
